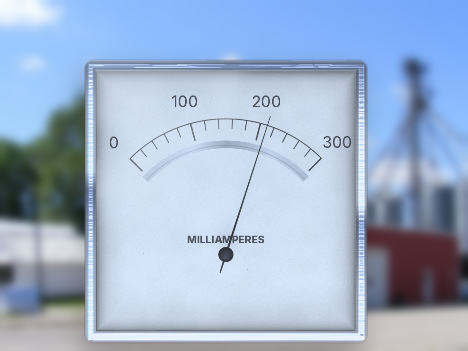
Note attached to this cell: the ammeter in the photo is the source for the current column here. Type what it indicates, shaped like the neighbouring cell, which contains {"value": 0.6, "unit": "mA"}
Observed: {"value": 210, "unit": "mA"}
